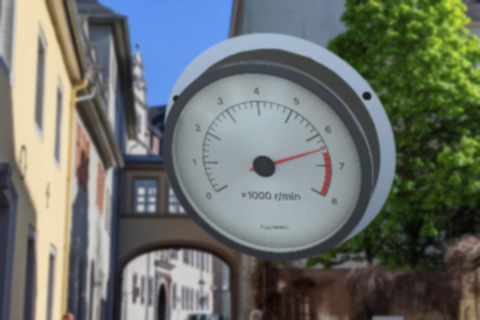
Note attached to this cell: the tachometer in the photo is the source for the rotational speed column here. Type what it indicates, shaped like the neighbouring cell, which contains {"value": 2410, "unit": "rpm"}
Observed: {"value": 6400, "unit": "rpm"}
